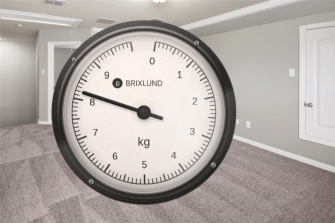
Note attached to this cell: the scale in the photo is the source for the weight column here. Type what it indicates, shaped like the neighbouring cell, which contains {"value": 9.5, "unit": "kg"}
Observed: {"value": 8.2, "unit": "kg"}
